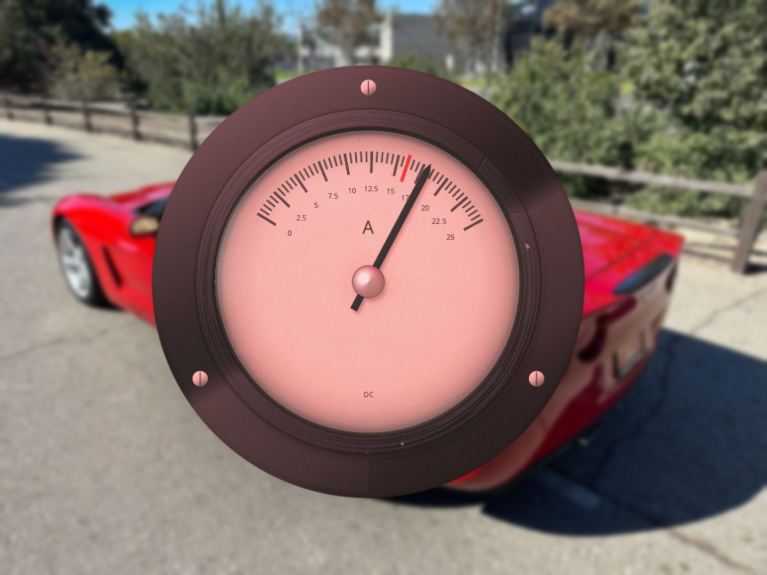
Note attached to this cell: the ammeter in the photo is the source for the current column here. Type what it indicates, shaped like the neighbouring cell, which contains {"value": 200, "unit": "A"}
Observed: {"value": 18, "unit": "A"}
